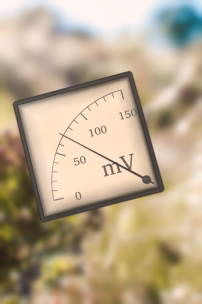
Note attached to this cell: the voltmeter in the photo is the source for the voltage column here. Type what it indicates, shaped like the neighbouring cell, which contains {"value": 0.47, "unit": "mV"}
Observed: {"value": 70, "unit": "mV"}
